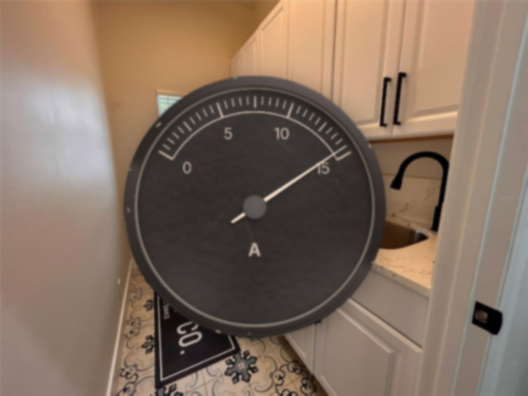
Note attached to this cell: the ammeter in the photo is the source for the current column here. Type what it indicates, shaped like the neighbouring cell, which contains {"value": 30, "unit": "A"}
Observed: {"value": 14.5, "unit": "A"}
